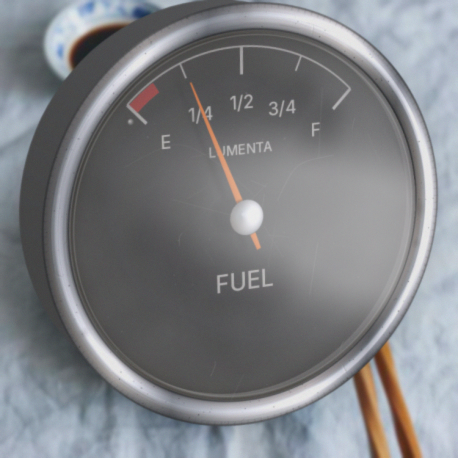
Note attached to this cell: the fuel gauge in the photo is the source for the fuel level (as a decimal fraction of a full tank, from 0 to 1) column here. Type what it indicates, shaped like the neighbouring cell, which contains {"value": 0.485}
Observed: {"value": 0.25}
